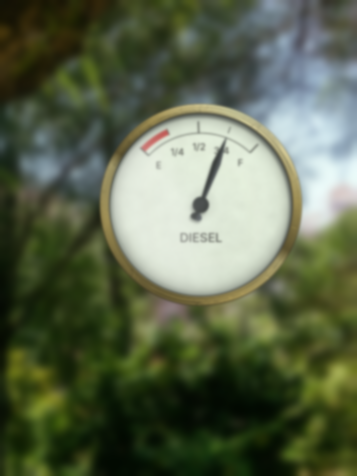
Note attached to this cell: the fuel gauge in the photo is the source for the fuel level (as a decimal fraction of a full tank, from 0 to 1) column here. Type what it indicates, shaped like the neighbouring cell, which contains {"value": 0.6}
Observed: {"value": 0.75}
